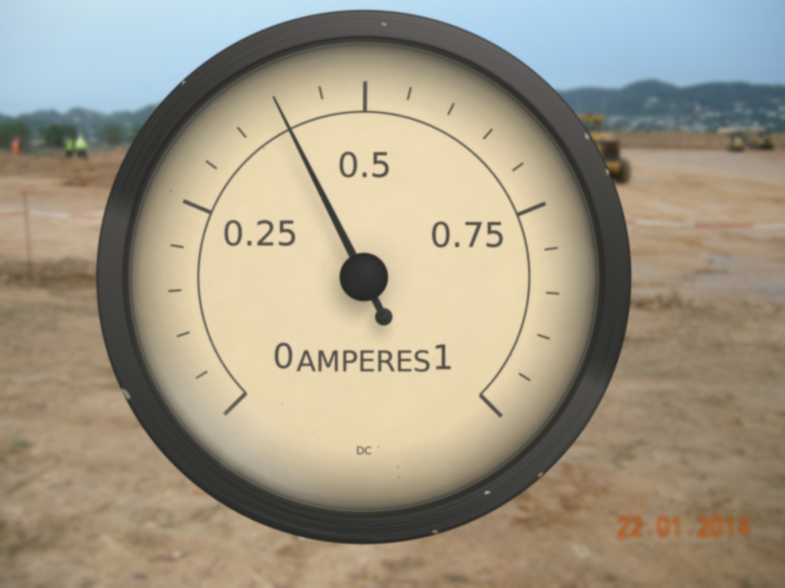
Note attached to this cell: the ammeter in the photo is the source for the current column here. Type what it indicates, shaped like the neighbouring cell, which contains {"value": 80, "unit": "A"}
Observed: {"value": 0.4, "unit": "A"}
